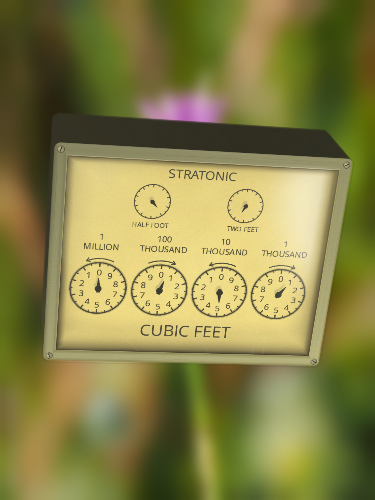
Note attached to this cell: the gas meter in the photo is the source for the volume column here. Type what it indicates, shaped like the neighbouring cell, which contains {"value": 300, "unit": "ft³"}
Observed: {"value": 5100, "unit": "ft³"}
